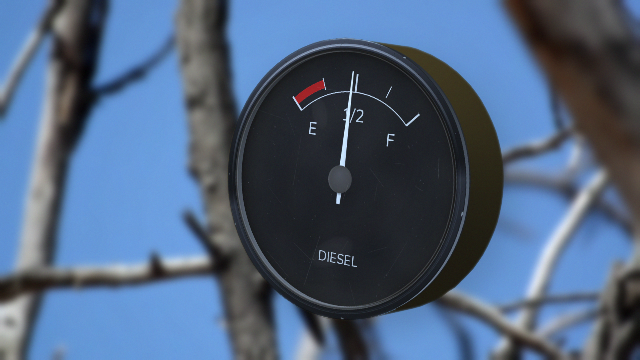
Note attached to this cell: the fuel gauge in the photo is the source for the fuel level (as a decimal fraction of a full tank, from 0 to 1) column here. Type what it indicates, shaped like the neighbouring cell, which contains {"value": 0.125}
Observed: {"value": 0.5}
